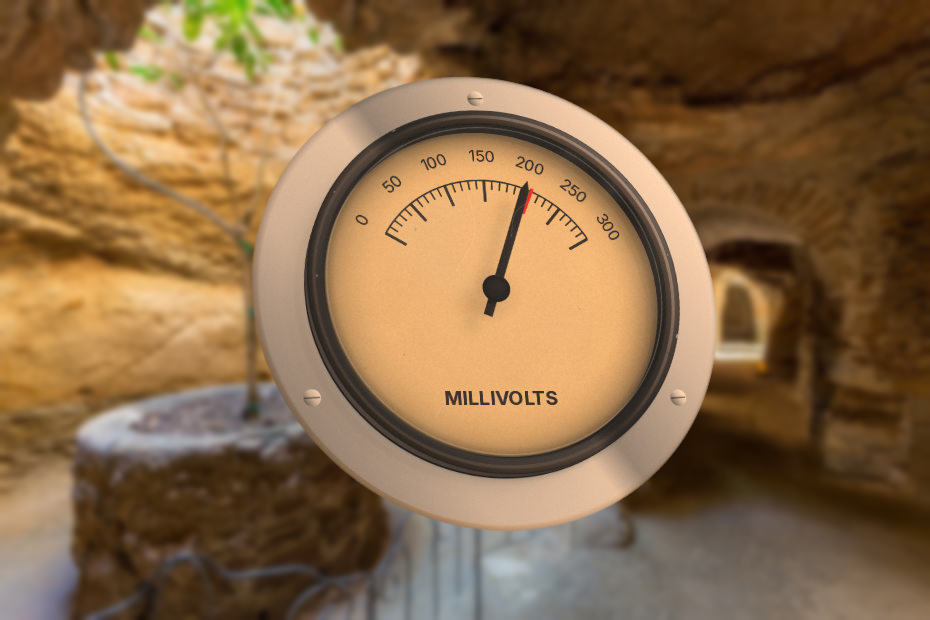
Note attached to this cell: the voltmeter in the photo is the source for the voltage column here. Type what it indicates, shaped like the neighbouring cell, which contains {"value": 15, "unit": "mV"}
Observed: {"value": 200, "unit": "mV"}
